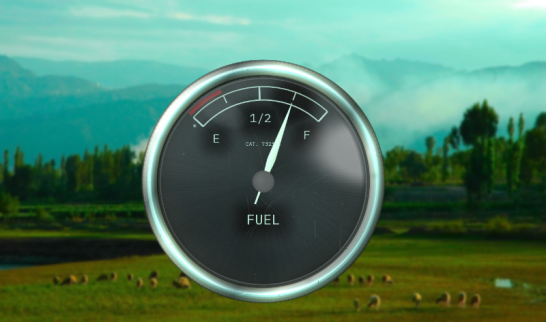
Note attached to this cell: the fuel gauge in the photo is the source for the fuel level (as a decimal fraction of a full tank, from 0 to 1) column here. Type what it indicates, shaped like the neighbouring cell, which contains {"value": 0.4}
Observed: {"value": 0.75}
